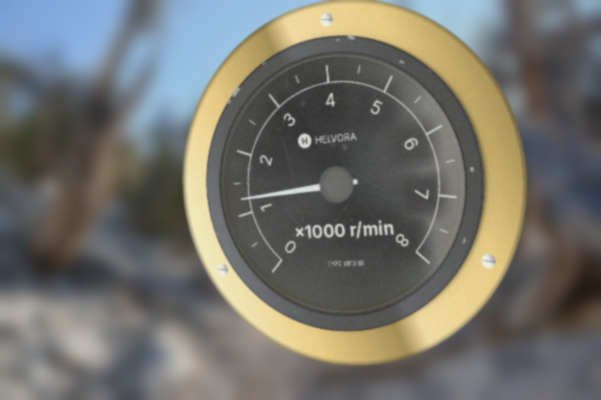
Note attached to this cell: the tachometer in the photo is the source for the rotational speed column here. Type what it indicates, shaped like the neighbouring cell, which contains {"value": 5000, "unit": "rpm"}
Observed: {"value": 1250, "unit": "rpm"}
